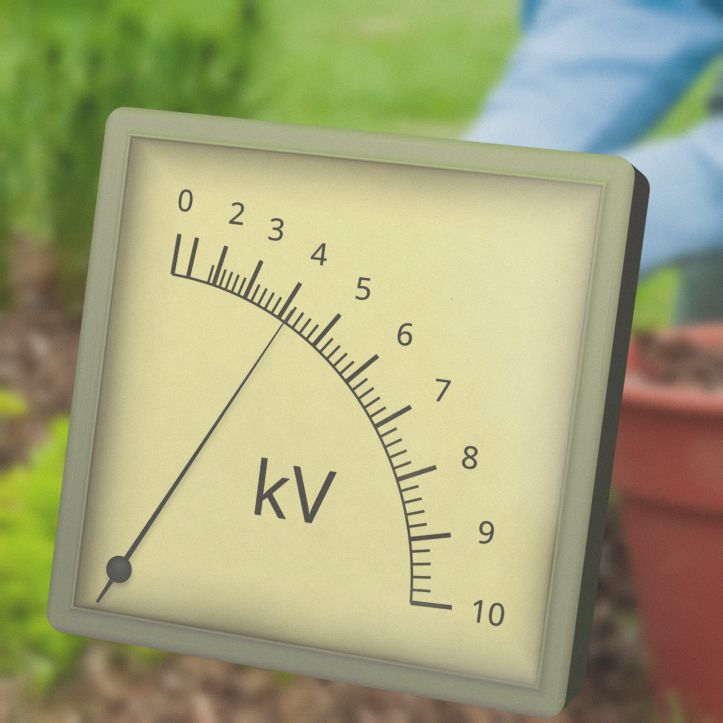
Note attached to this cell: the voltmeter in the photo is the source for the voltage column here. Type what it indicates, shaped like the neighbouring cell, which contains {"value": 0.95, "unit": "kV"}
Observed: {"value": 4.2, "unit": "kV"}
